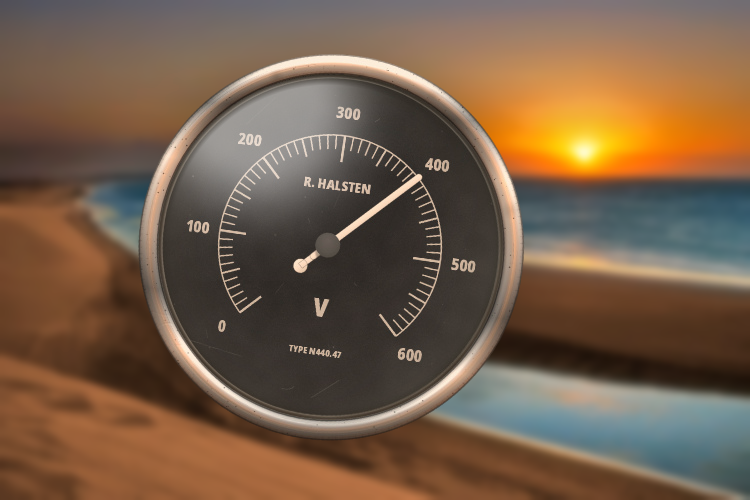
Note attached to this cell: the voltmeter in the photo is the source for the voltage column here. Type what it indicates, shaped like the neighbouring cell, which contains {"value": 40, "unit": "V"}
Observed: {"value": 400, "unit": "V"}
